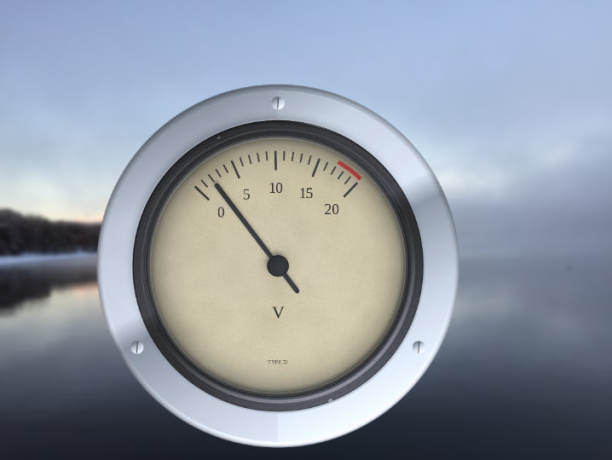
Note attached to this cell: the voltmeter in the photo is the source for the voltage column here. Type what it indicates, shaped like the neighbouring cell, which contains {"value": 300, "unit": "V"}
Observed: {"value": 2, "unit": "V"}
